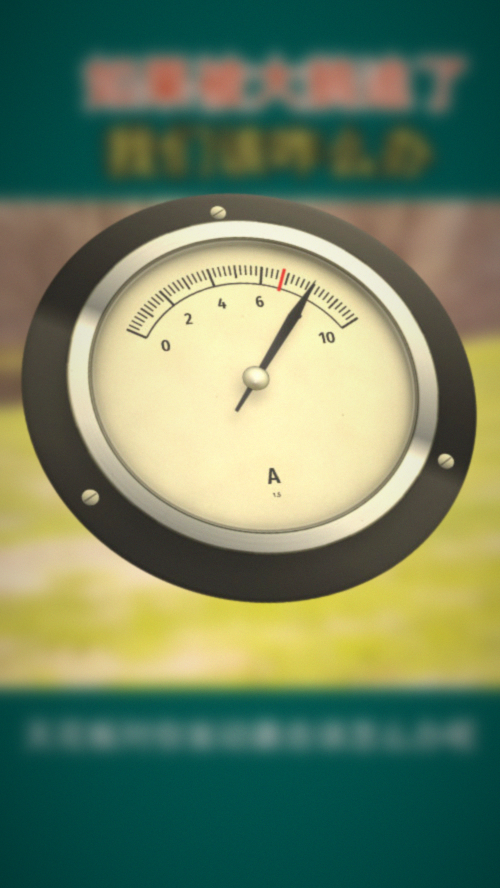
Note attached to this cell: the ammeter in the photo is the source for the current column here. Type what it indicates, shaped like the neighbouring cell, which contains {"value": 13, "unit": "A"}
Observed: {"value": 8, "unit": "A"}
